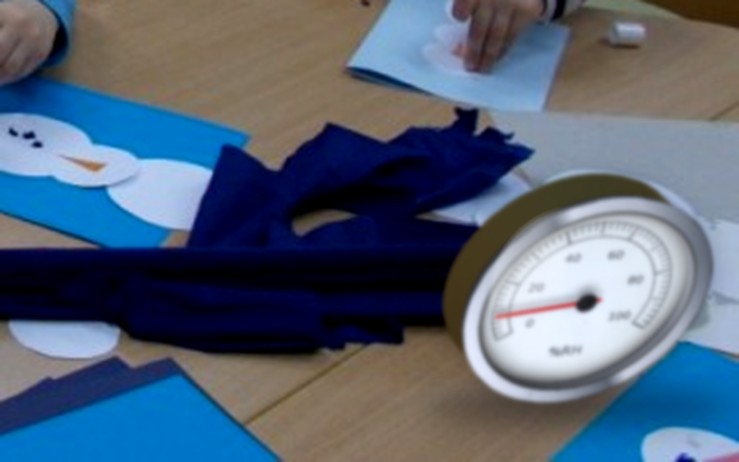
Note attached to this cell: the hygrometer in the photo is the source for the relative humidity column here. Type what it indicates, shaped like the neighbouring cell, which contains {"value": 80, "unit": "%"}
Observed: {"value": 10, "unit": "%"}
